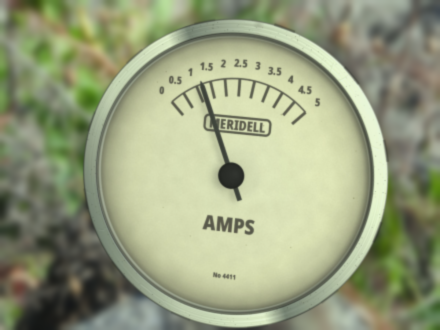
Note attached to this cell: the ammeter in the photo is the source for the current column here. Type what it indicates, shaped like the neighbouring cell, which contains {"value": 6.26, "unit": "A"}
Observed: {"value": 1.25, "unit": "A"}
